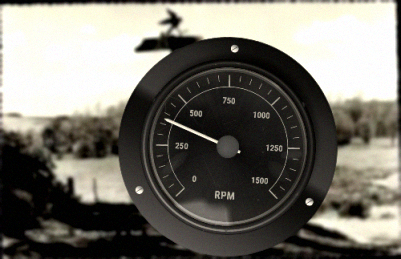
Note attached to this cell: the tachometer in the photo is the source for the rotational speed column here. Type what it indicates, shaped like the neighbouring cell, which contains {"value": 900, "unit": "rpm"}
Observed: {"value": 375, "unit": "rpm"}
